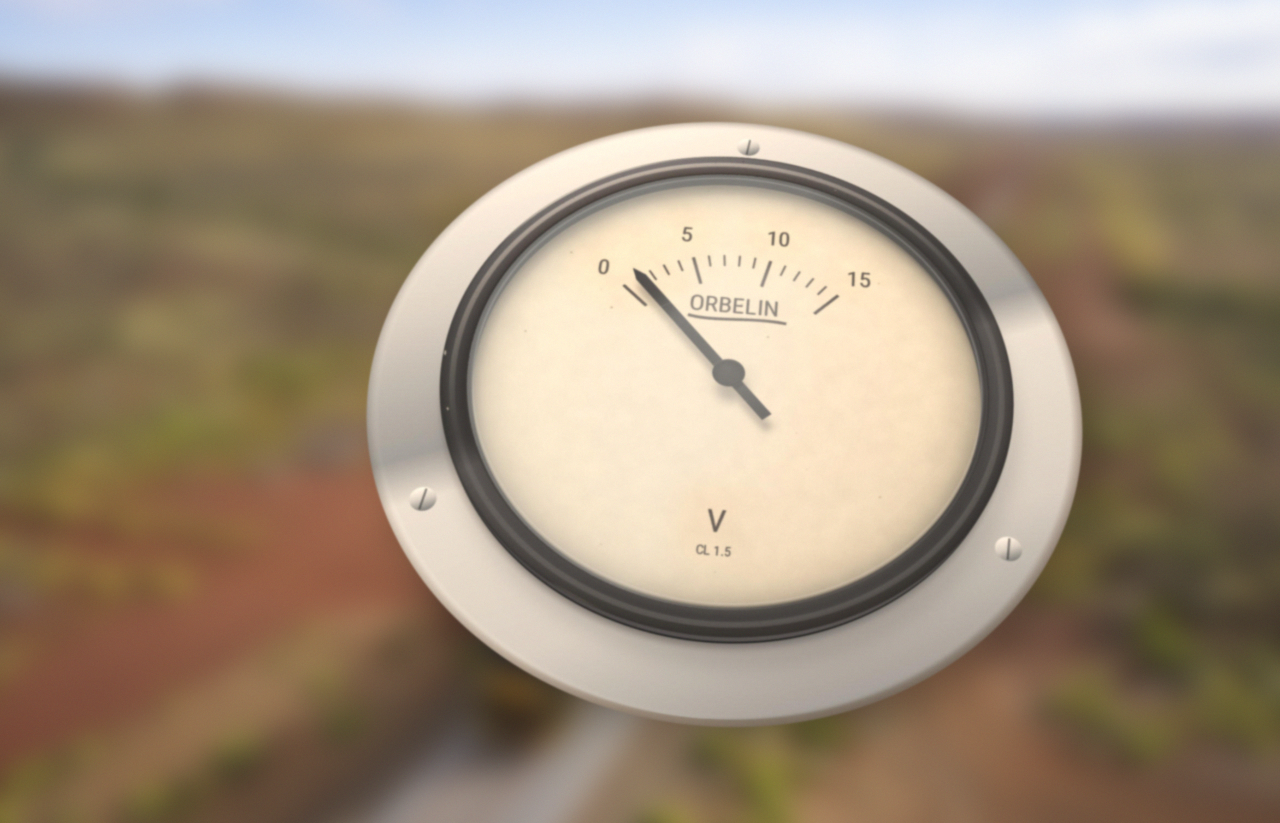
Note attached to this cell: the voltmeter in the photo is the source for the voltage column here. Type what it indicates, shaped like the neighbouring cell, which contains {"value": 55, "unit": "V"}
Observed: {"value": 1, "unit": "V"}
